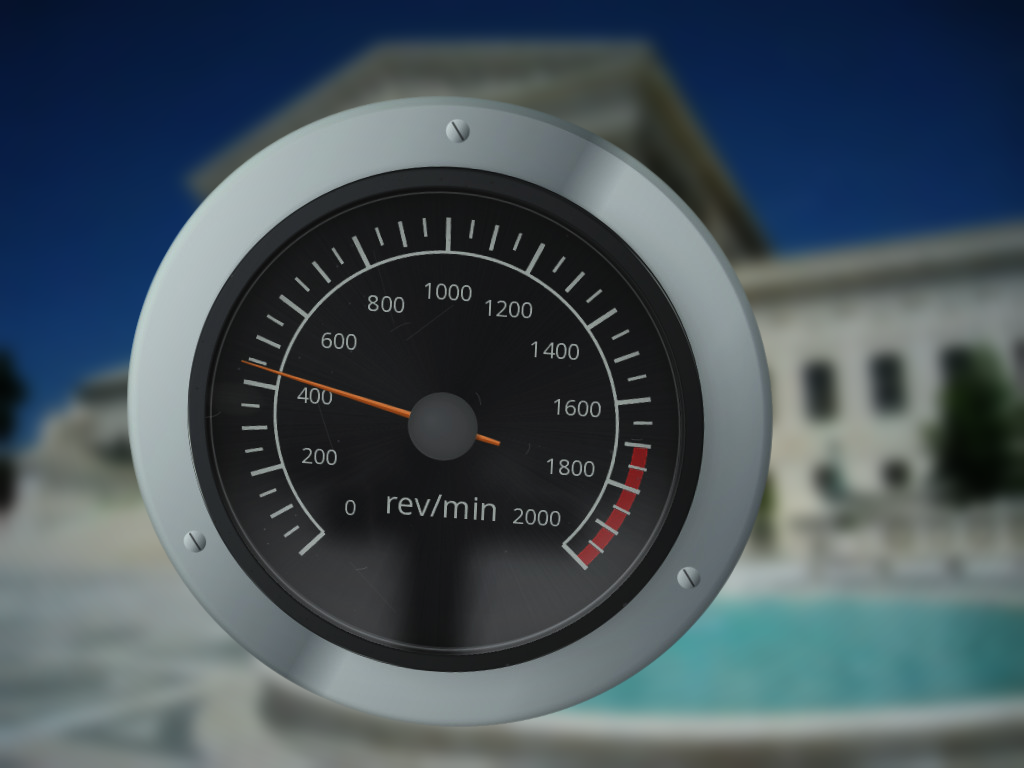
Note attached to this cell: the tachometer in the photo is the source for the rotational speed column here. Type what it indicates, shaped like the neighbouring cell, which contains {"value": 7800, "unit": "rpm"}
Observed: {"value": 450, "unit": "rpm"}
